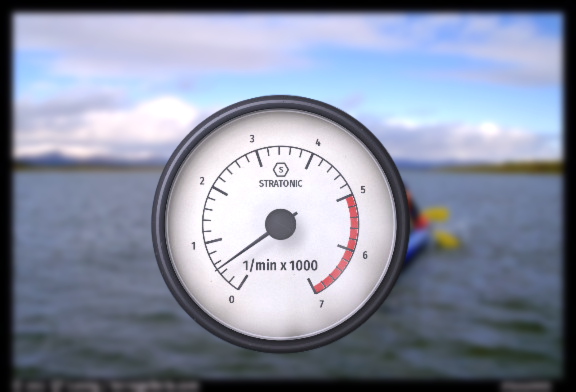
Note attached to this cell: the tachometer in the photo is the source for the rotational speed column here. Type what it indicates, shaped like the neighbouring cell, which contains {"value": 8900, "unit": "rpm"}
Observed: {"value": 500, "unit": "rpm"}
